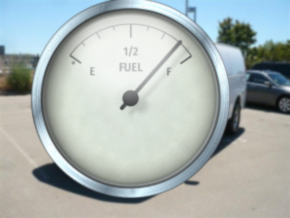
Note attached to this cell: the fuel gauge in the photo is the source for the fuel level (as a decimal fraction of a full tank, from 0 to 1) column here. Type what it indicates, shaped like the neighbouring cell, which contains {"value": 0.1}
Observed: {"value": 0.875}
